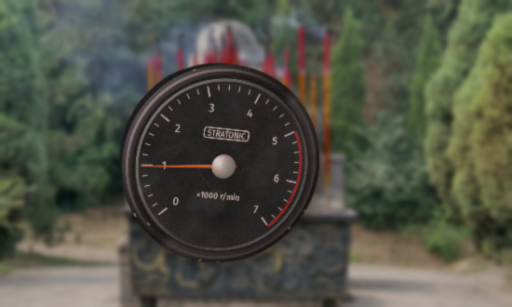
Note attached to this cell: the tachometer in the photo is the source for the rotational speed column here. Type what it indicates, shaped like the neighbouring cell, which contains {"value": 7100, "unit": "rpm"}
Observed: {"value": 1000, "unit": "rpm"}
